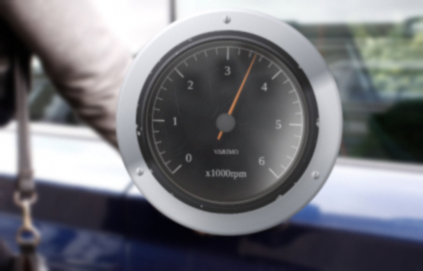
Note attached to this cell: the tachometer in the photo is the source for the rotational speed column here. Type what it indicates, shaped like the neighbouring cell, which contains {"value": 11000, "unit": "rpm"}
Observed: {"value": 3500, "unit": "rpm"}
